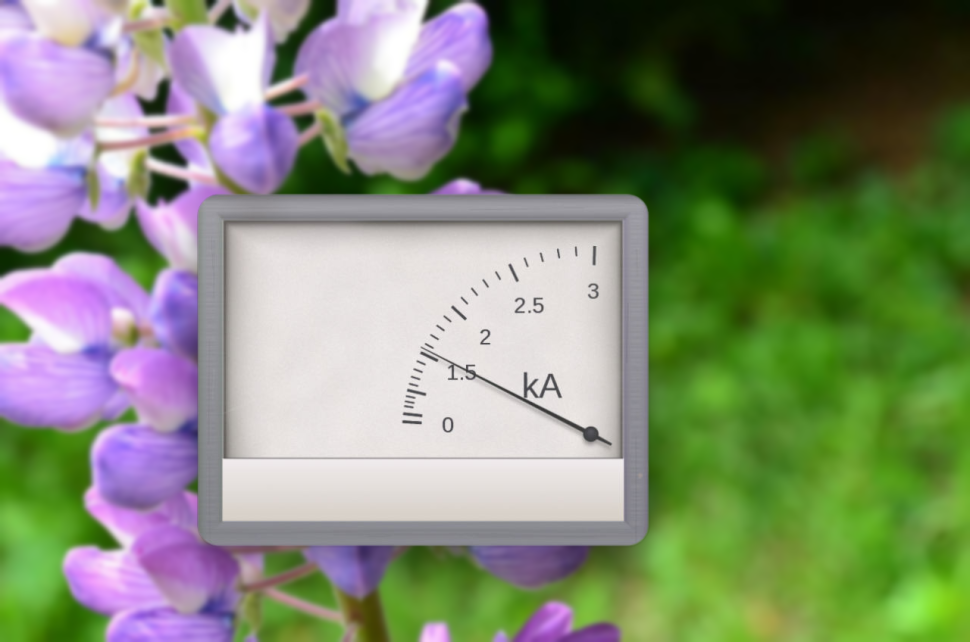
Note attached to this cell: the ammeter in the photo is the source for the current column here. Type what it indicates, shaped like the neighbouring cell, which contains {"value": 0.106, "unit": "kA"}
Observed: {"value": 1.55, "unit": "kA"}
